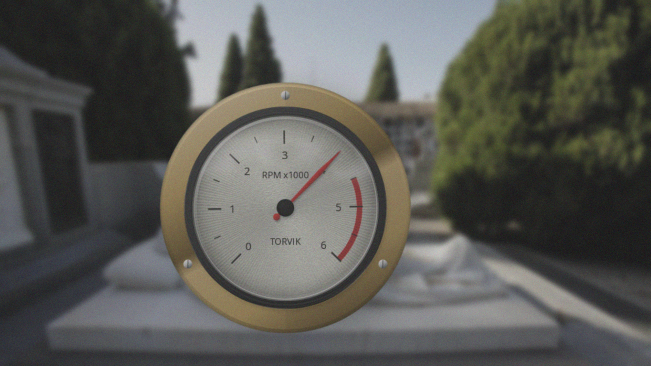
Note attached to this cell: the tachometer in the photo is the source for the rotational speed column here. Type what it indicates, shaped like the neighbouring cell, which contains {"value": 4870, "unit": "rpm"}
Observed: {"value": 4000, "unit": "rpm"}
